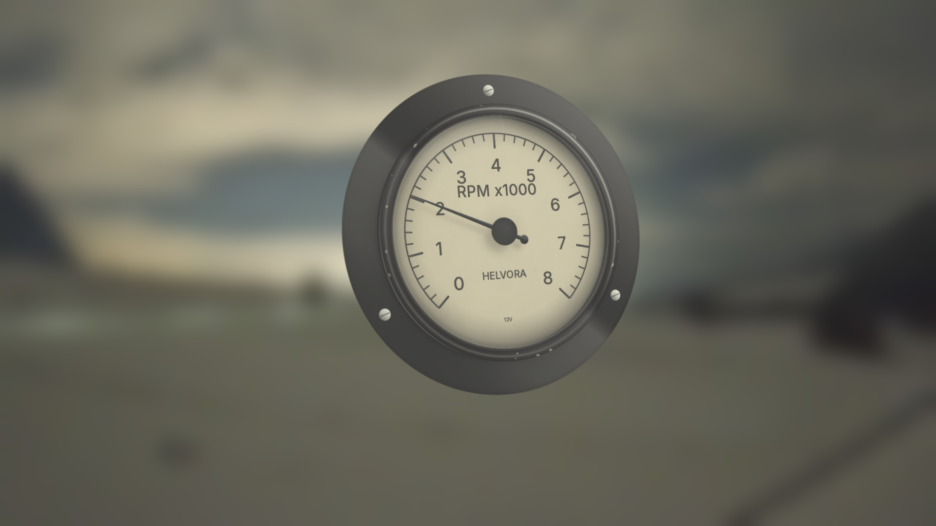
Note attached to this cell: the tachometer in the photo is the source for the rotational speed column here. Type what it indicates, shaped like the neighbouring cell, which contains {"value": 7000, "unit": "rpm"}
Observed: {"value": 2000, "unit": "rpm"}
